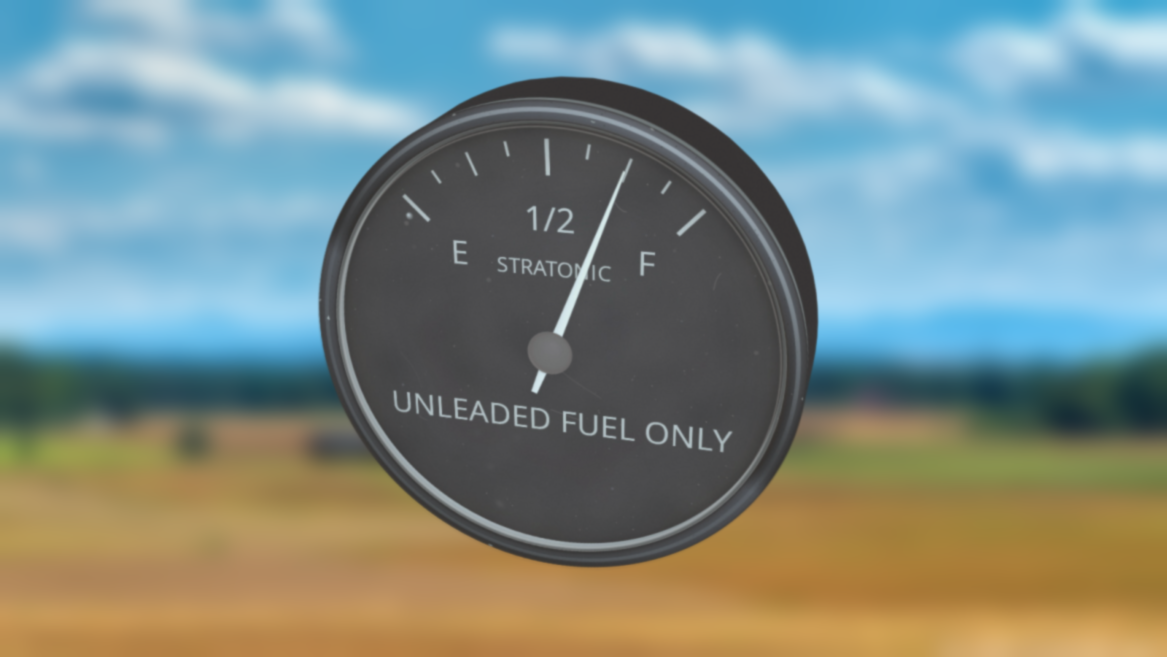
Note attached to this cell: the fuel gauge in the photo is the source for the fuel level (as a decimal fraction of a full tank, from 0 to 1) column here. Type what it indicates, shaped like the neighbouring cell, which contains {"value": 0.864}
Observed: {"value": 0.75}
